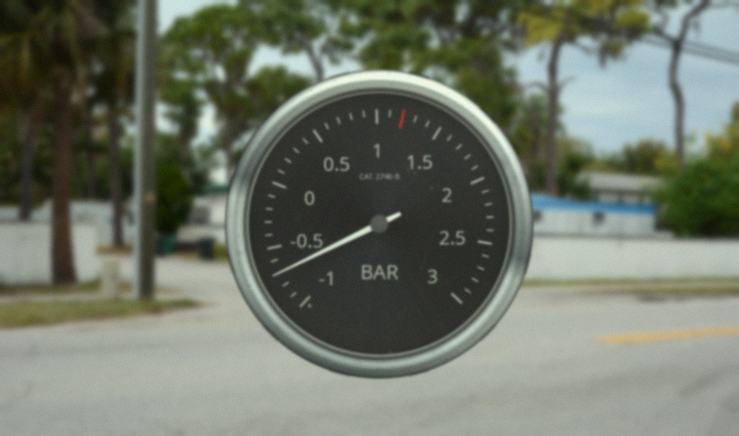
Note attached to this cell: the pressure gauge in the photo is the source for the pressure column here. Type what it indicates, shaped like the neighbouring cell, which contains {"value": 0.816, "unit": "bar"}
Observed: {"value": -0.7, "unit": "bar"}
